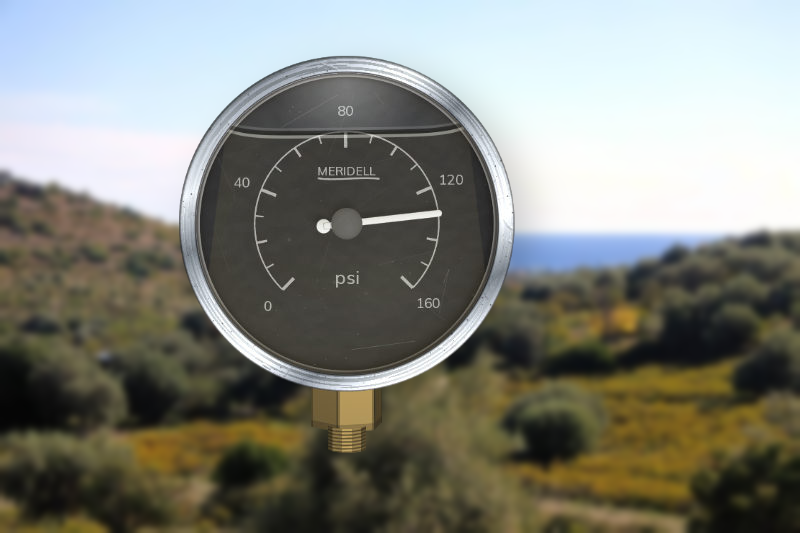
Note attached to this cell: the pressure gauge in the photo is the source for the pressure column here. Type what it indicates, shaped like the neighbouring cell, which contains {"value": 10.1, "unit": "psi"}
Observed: {"value": 130, "unit": "psi"}
